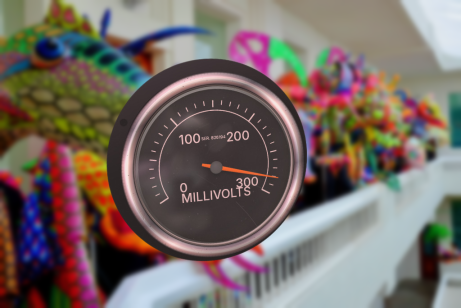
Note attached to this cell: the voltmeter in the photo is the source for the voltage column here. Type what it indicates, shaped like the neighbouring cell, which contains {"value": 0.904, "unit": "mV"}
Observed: {"value": 280, "unit": "mV"}
